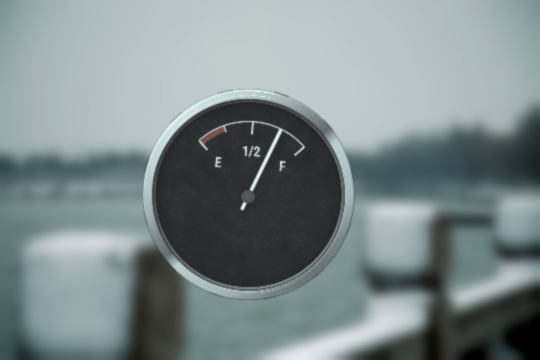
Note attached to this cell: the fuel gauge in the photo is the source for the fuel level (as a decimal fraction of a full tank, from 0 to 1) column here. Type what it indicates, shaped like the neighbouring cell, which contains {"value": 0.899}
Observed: {"value": 0.75}
